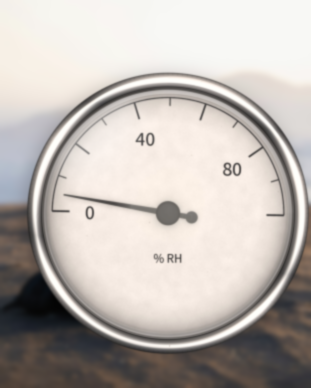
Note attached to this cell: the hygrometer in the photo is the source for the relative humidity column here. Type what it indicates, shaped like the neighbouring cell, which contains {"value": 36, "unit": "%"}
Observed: {"value": 5, "unit": "%"}
